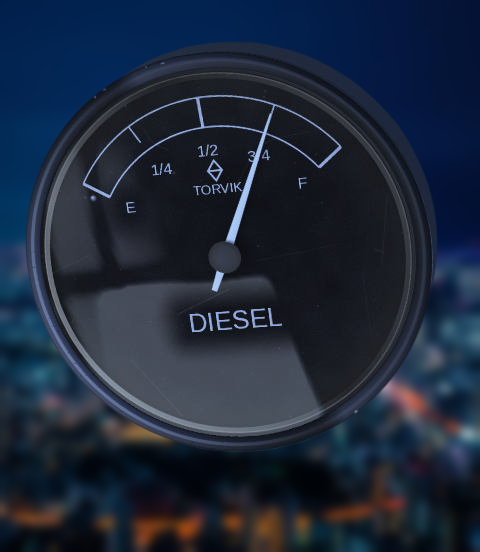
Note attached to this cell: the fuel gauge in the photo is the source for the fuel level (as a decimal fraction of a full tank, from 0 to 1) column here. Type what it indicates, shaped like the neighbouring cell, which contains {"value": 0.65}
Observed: {"value": 0.75}
